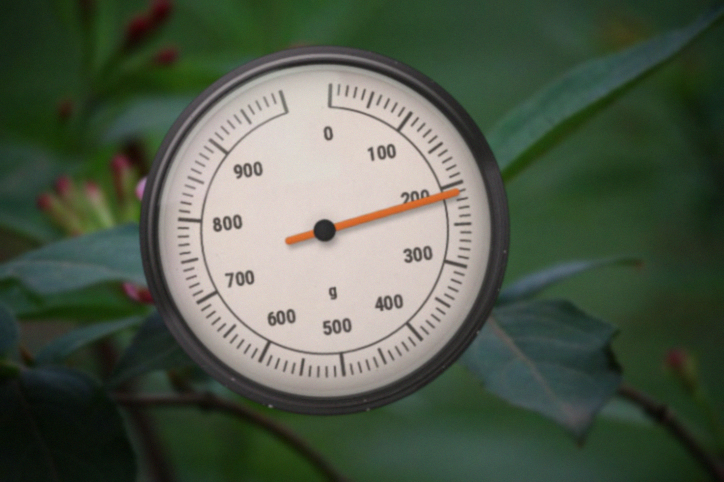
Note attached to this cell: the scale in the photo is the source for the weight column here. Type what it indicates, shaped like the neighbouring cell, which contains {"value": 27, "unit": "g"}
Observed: {"value": 210, "unit": "g"}
